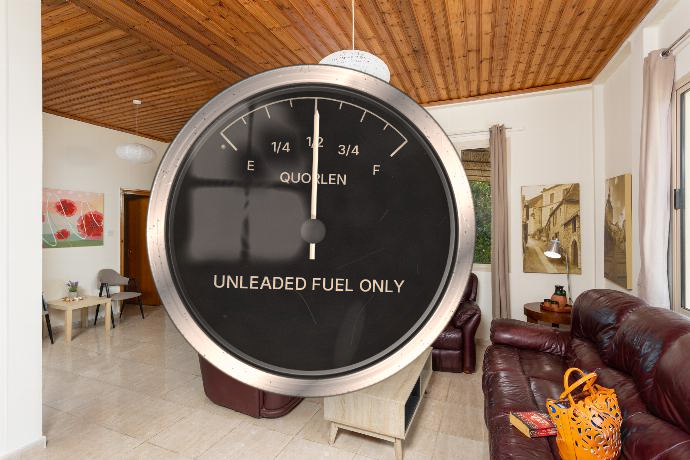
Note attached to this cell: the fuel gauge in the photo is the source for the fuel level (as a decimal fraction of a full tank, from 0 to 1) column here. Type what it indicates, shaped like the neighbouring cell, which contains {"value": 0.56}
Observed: {"value": 0.5}
